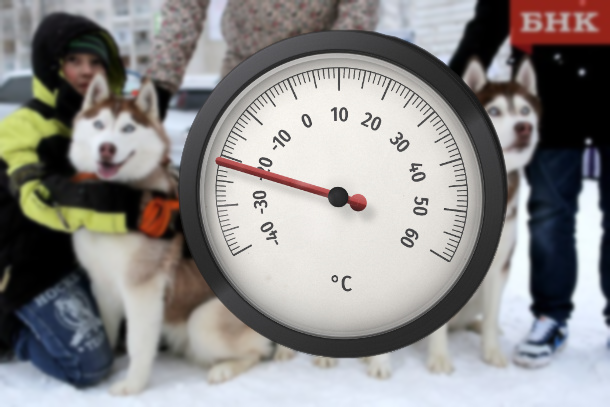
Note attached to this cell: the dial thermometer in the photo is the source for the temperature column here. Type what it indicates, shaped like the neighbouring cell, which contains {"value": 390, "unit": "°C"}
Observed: {"value": -21, "unit": "°C"}
